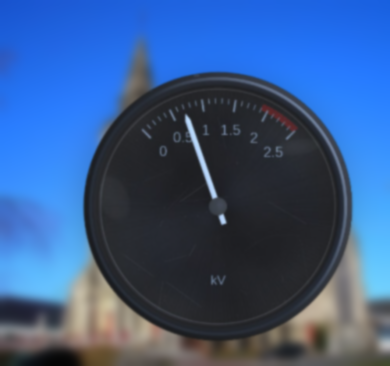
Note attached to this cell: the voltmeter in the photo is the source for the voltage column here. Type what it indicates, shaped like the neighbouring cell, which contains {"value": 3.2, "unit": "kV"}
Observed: {"value": 0.7, "unit": "kV"}
